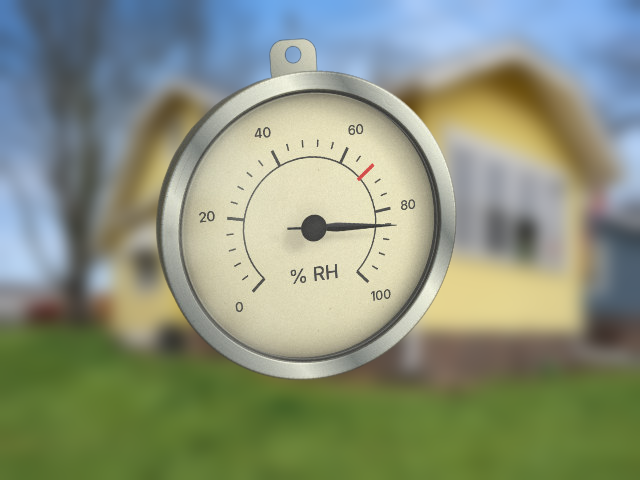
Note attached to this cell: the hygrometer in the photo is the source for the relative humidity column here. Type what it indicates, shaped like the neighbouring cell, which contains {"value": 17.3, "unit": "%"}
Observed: {"value": 84, "unit": "%"}
